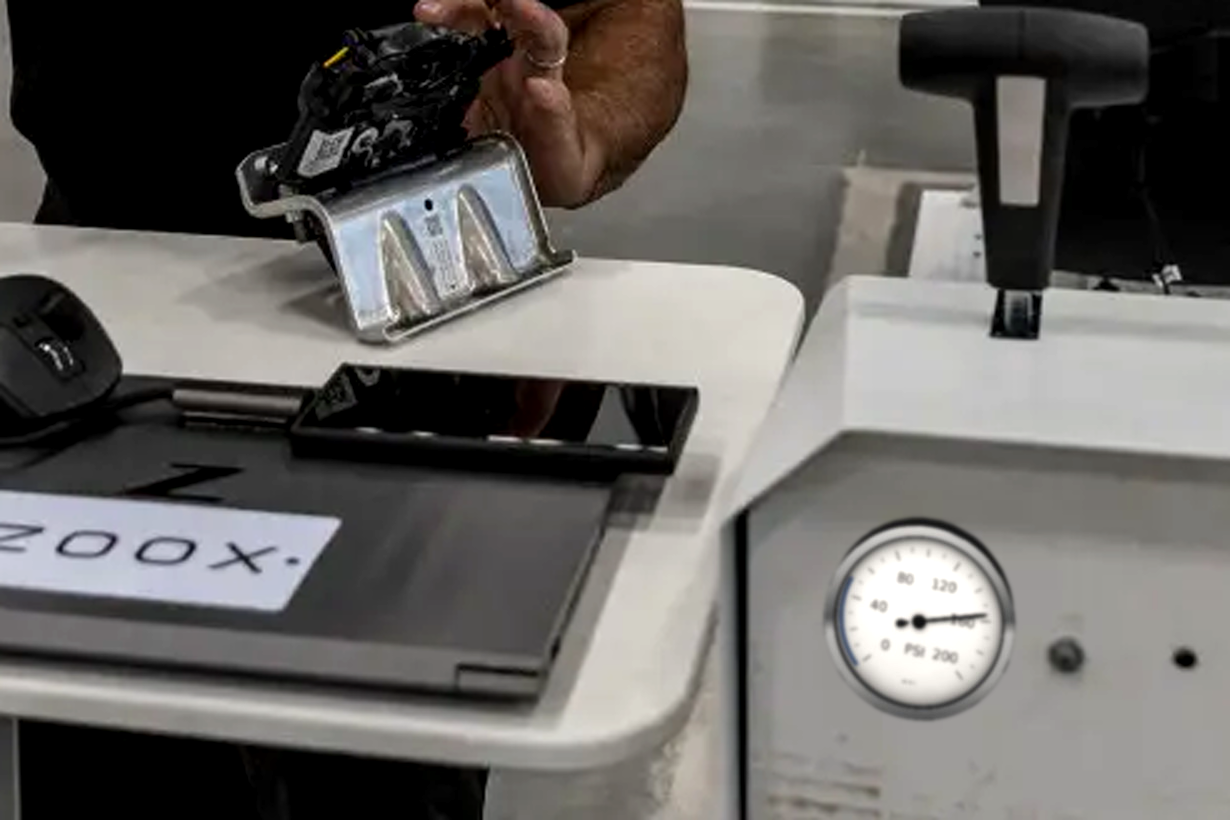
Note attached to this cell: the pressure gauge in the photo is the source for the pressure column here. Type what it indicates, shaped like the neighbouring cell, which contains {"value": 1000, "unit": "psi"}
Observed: {"value": 155, "unit": "psi"}
